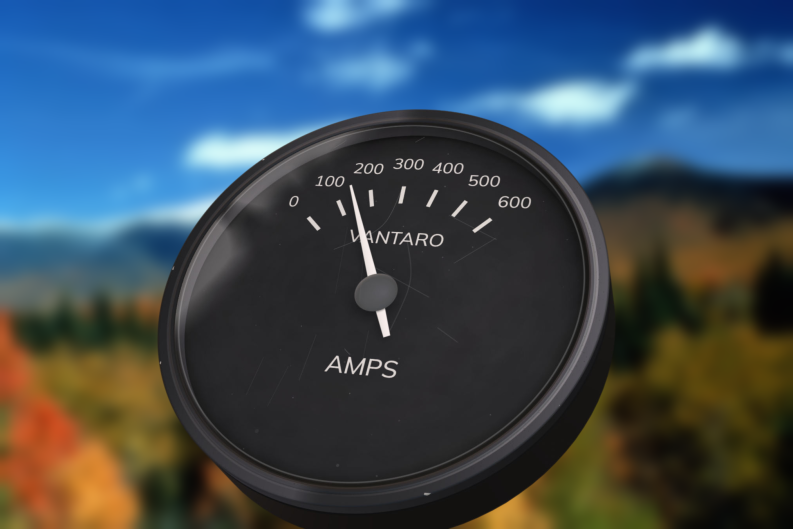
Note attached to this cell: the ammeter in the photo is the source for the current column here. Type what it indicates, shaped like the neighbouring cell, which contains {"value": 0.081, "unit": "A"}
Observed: {"value": 150, "unit": "A"}
